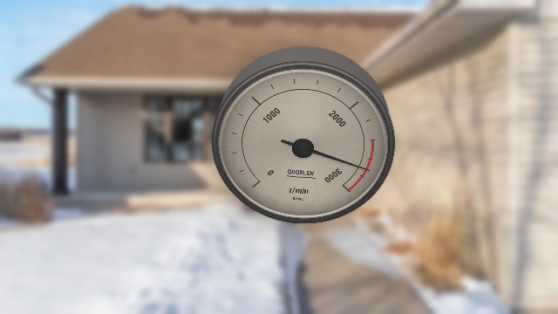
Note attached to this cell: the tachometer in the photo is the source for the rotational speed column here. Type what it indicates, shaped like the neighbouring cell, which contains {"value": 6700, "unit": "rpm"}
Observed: {"value": 2700, "unit": "rpm"}
